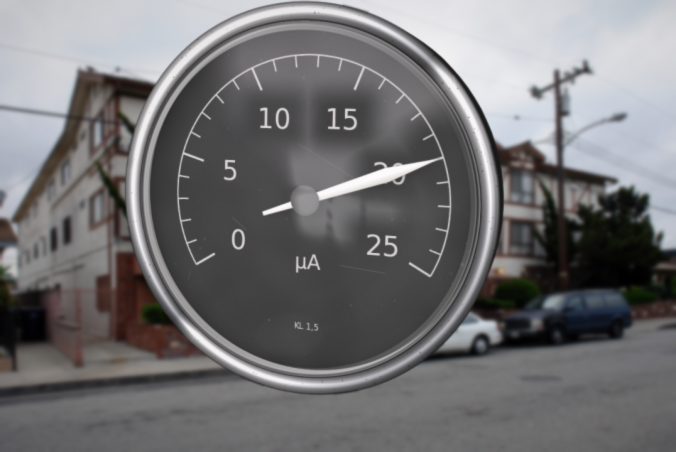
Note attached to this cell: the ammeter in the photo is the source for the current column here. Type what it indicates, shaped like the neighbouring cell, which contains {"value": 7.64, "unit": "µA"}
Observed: {"value": 20, "unit": "µA"}
